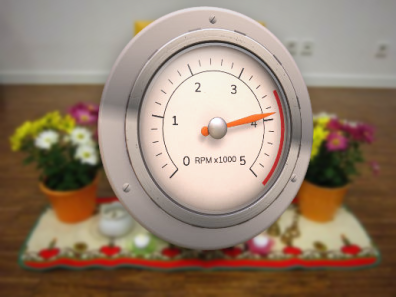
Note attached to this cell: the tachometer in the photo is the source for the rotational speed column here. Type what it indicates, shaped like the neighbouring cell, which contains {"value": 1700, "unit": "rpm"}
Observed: {"value": 3900, "unit": "rpm"}
